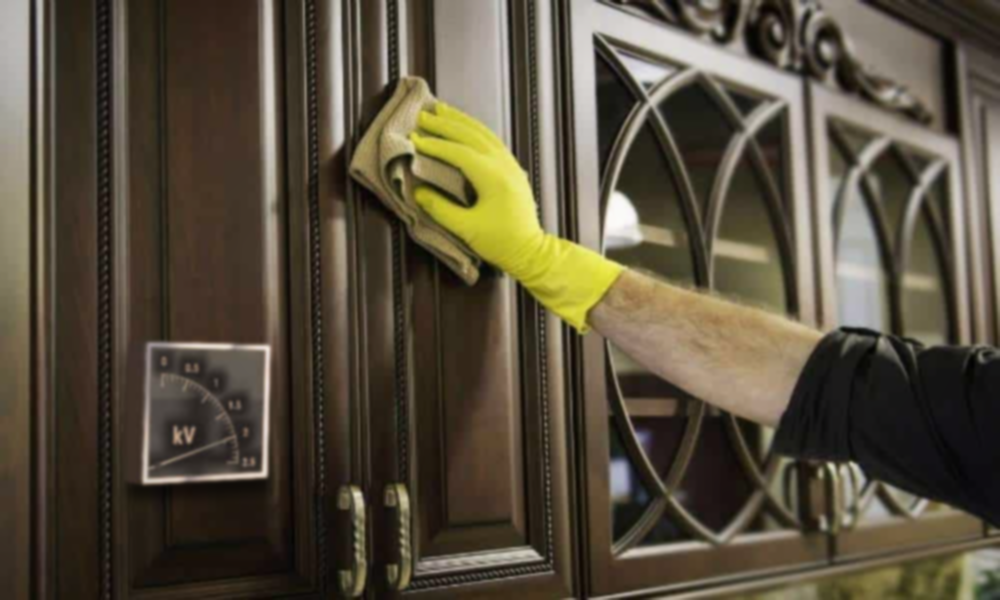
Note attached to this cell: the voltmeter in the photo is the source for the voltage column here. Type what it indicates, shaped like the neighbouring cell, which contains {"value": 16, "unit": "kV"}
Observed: {"value": 2, "unit": "kV"}
